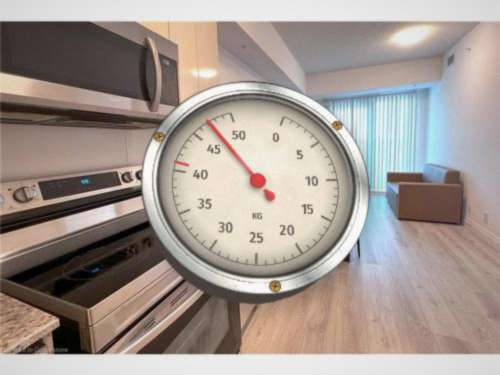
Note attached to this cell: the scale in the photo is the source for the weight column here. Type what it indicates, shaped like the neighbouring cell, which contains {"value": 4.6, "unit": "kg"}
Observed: {"value": 47, "unit": "kg"}
